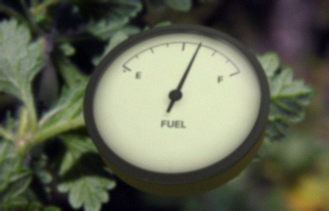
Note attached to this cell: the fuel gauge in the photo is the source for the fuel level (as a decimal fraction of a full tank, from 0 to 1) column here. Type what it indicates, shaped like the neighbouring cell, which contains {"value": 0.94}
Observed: {"value": 0.625}
